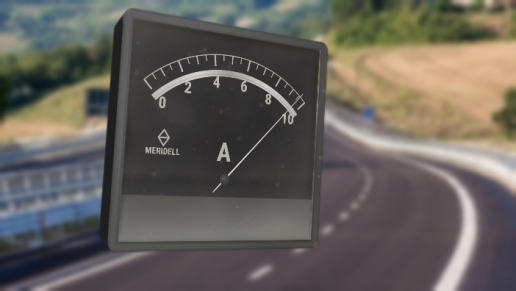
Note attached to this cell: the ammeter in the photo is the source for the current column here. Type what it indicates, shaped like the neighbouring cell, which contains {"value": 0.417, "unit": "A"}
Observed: {"value": 9.5, "unit": "A"}
